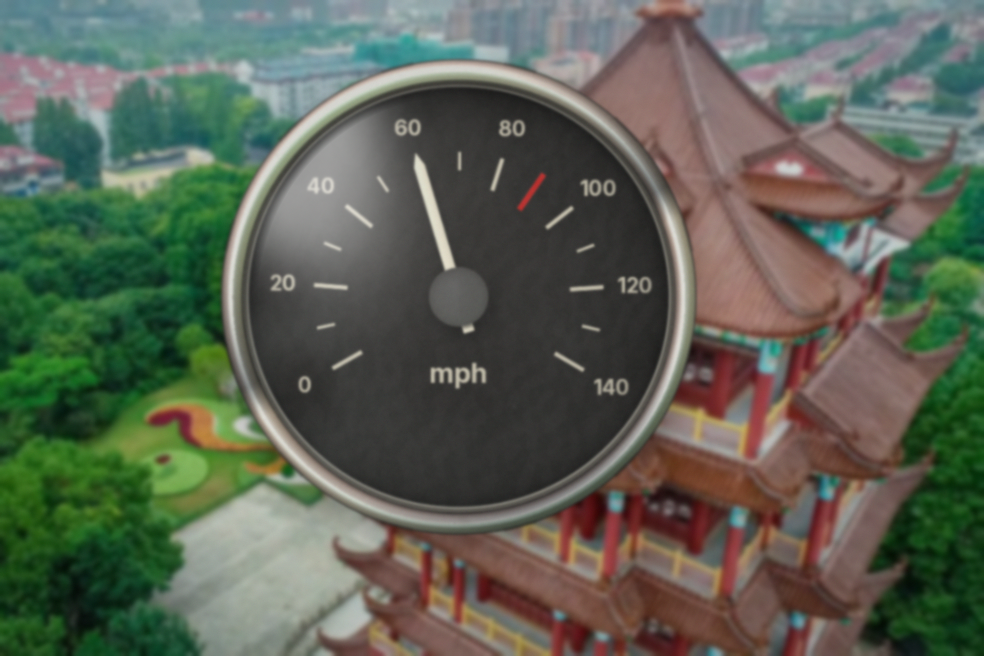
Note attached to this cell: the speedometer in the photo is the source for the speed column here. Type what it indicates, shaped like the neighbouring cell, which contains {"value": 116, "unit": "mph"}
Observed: {"value": 60, "unit": "mph"}
